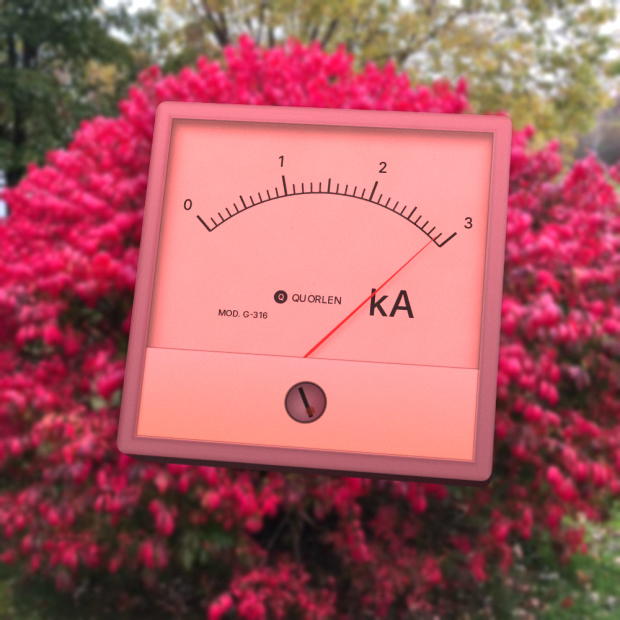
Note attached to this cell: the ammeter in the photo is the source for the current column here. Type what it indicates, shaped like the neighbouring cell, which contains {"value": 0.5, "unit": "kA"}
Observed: {"value": 2.9, "unit": "kA"}
